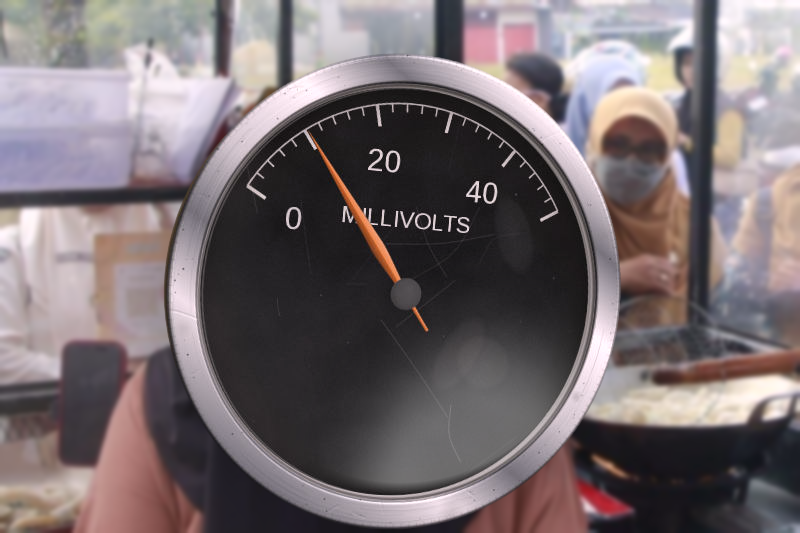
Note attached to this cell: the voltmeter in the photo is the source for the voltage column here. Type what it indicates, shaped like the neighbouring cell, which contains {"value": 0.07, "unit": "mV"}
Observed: {"value": 10, "unit": "mV"}
